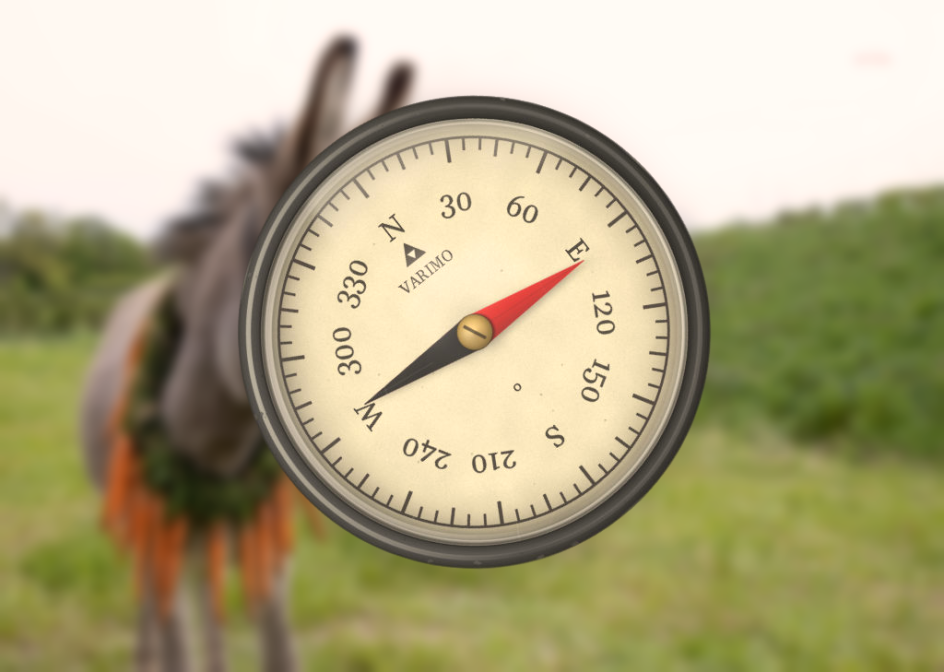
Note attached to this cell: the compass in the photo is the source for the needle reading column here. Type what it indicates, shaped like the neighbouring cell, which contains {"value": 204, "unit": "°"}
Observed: {"value": 95, "unit": "°"}
